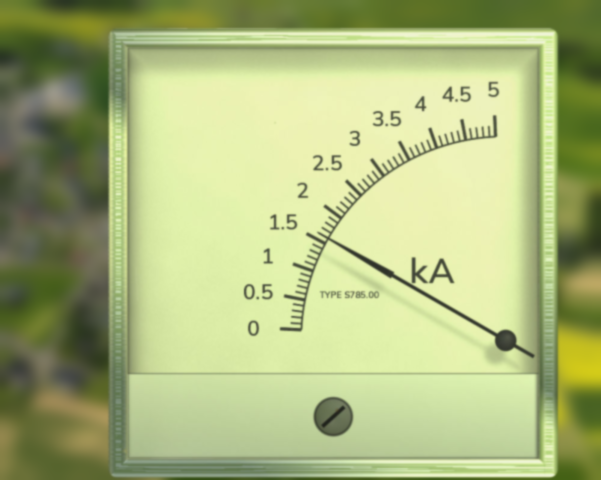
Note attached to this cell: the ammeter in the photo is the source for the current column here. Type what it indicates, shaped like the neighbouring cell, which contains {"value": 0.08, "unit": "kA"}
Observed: {"value": 1.6, "unit": "kA"}
